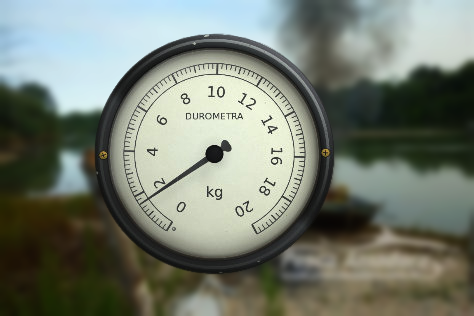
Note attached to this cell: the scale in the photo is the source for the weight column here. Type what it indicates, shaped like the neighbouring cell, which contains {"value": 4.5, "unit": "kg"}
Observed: {"value": 1.6, "unit": "kg"}
